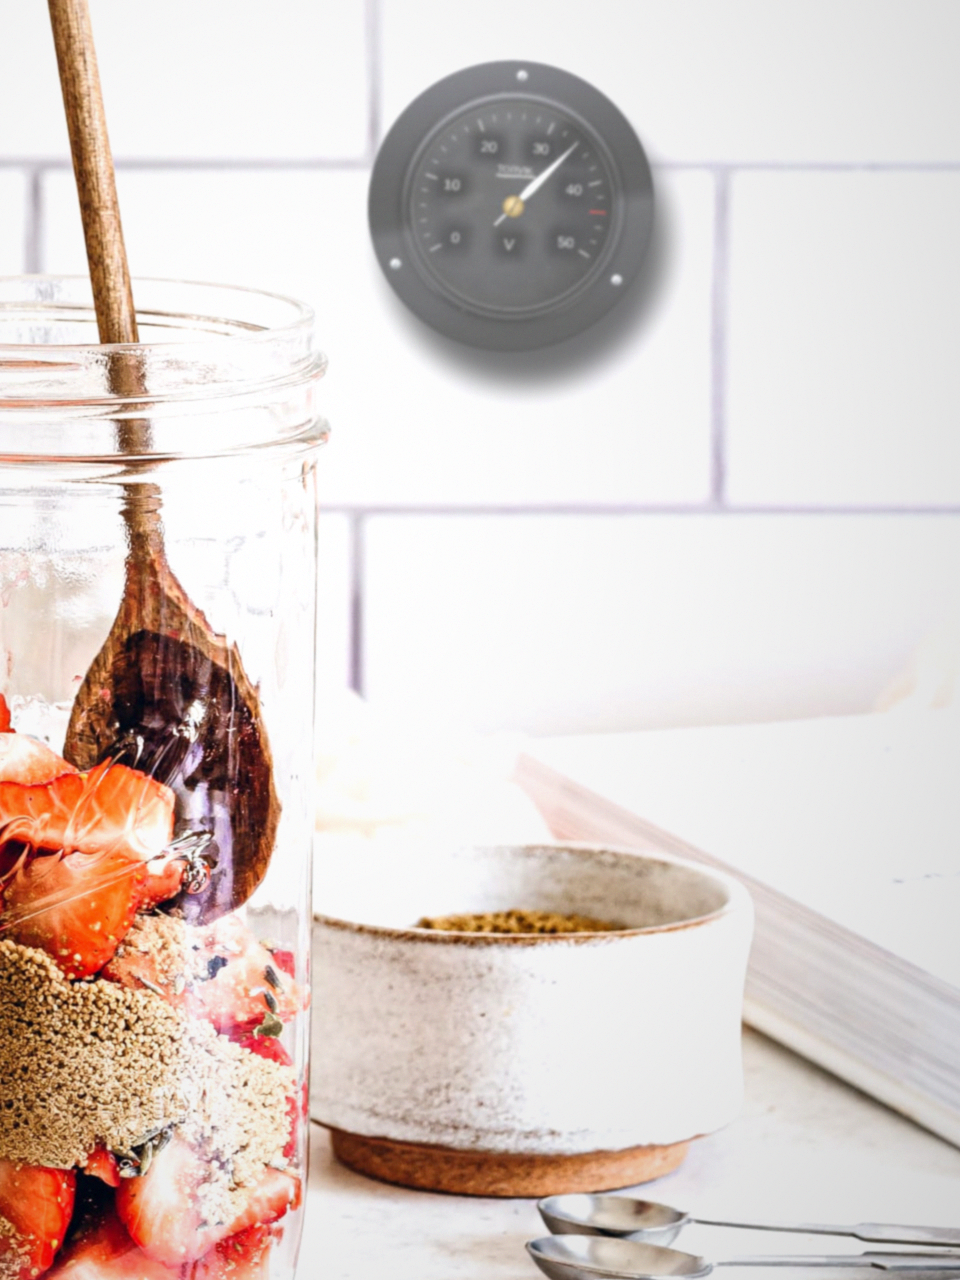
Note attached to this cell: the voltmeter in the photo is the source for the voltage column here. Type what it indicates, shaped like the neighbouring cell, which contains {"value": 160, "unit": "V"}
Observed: {"value": 34, "unit": "V"}
